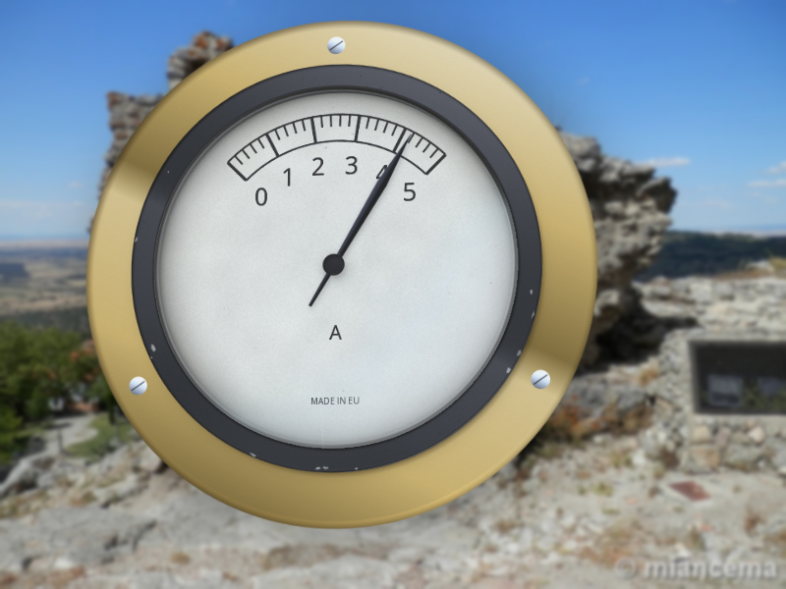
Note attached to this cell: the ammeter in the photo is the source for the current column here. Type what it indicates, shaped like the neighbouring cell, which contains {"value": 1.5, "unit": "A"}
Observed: {"value": 4.2, "unit": "A"}
